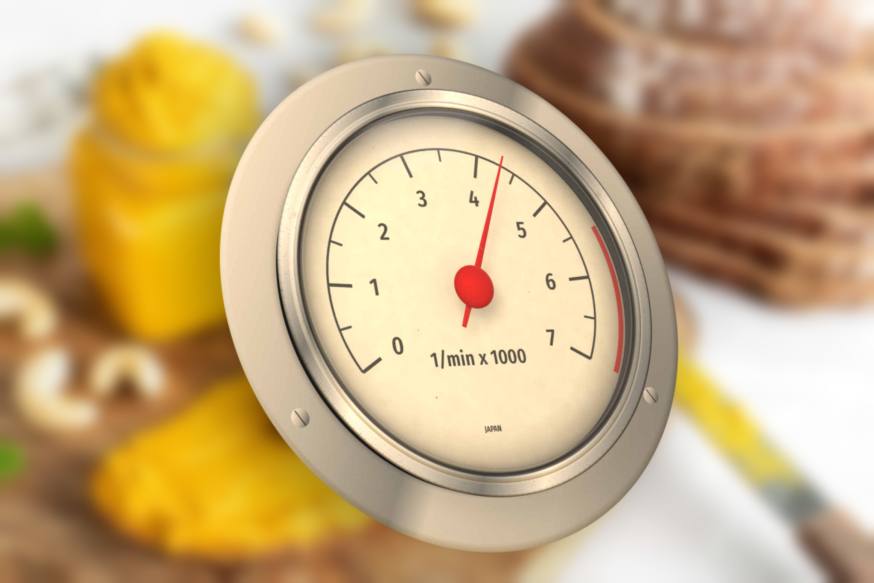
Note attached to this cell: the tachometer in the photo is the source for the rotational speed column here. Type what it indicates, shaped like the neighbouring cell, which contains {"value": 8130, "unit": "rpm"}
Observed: {"value": 4250, "unit": "rpm"}
